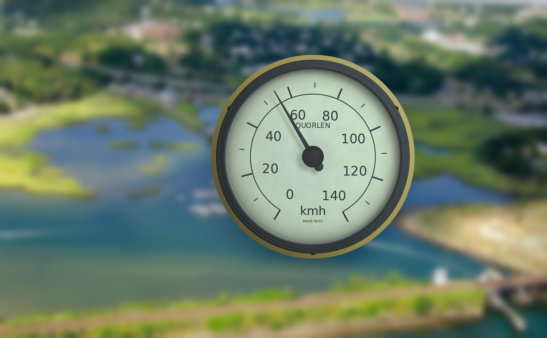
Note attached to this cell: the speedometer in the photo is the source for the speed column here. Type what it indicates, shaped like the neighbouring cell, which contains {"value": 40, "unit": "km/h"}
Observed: {"value": 55, "unit": "km/h"}
